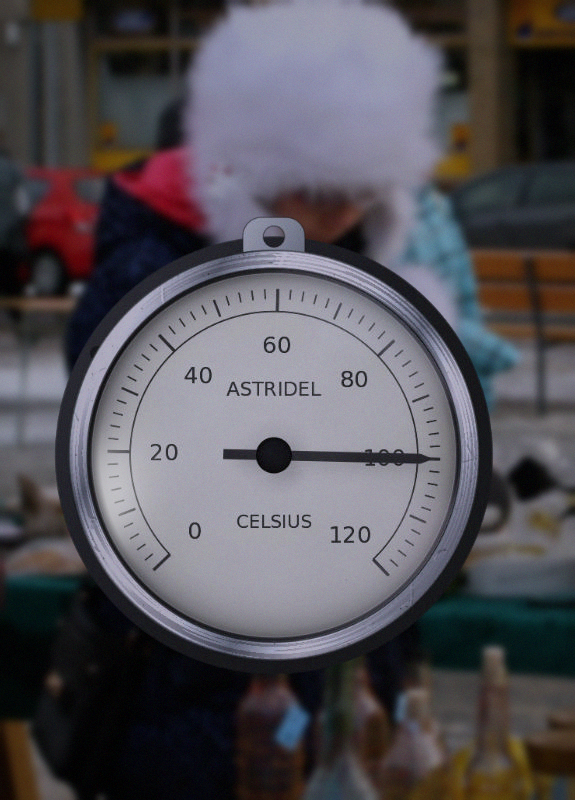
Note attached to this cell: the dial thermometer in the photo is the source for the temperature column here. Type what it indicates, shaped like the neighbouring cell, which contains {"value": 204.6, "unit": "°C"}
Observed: {"value": 100, "unit": "°C"}
